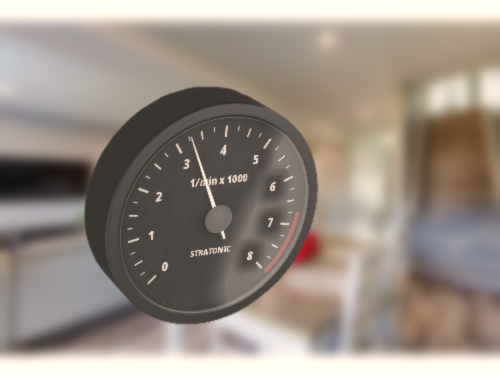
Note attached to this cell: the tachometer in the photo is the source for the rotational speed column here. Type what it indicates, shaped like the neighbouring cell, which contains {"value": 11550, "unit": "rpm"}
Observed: {"value": 3250, "unit": "rpm"}
